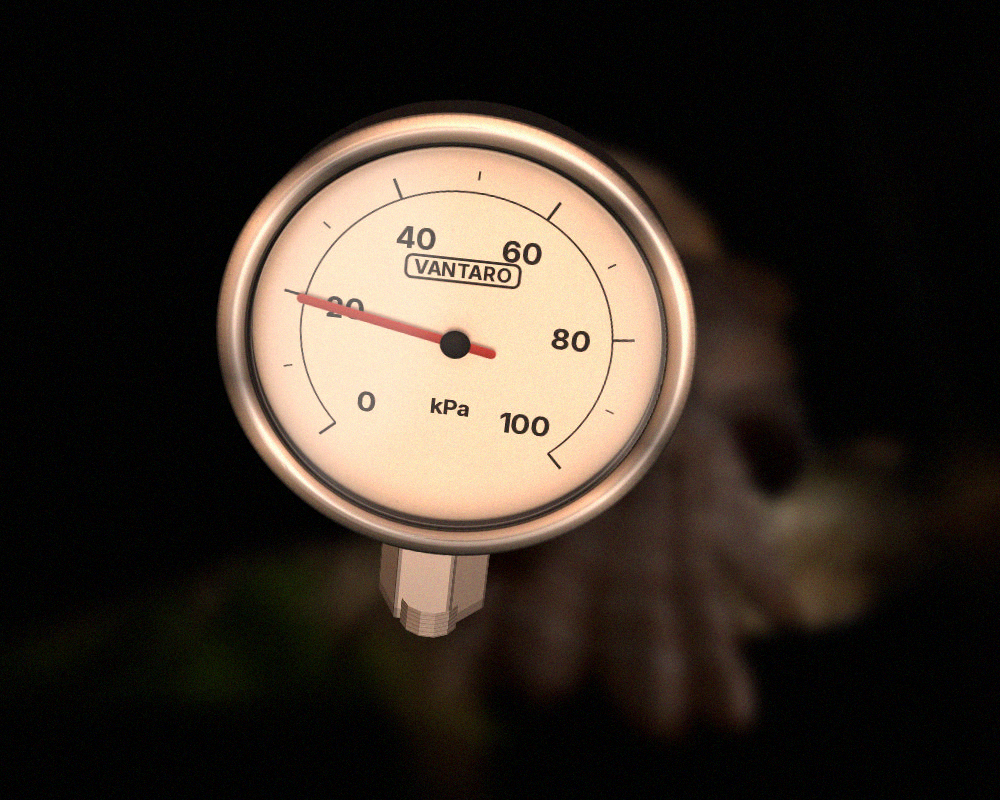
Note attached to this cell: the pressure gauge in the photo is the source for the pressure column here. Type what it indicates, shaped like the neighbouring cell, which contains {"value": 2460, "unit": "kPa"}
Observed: {"value": 20, "unit": "kPa"}
